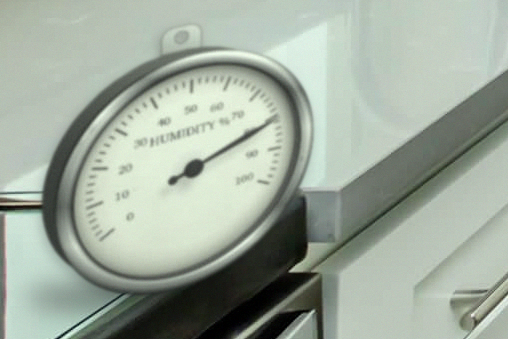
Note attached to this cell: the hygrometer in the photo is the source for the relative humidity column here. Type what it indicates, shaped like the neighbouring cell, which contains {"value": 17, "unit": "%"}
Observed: {"value": 80, "unit": "%"}
